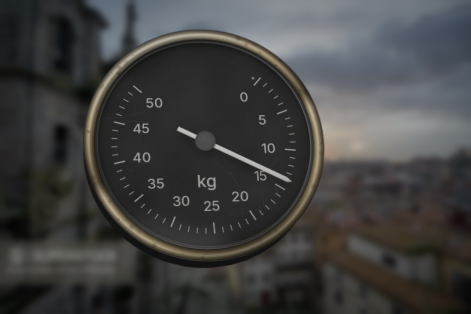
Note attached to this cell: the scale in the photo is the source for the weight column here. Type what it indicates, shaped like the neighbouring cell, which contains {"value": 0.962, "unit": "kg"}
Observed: {"value": 14, "unit": "kg"}
